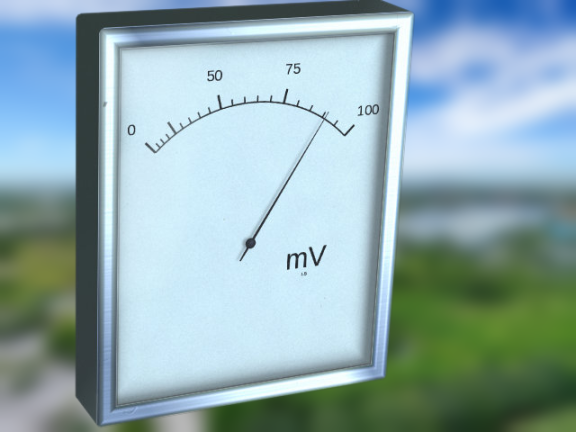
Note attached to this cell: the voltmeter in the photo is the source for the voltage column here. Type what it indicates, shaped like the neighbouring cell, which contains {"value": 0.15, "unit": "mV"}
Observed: {"value": 90, "unit": "mV"}
